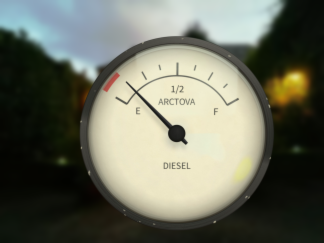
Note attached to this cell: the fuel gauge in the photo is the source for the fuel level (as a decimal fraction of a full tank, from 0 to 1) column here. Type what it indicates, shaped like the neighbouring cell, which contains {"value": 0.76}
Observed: {"value": 0.125}
